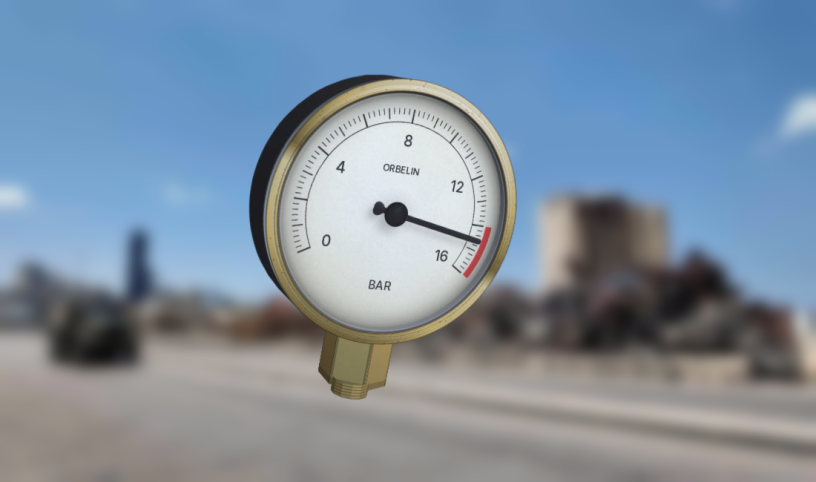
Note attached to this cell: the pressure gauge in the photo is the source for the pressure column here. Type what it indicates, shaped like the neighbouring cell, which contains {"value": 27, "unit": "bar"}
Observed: {"value": 14.6, "unit": "bar"}
